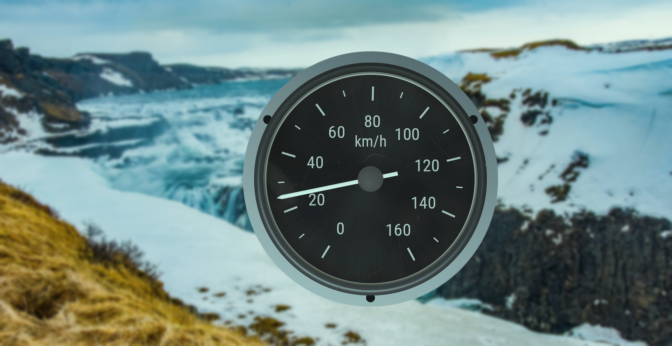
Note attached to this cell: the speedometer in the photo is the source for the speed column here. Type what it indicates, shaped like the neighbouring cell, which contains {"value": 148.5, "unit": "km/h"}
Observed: {"value": 25, "unit": "km/h"}
